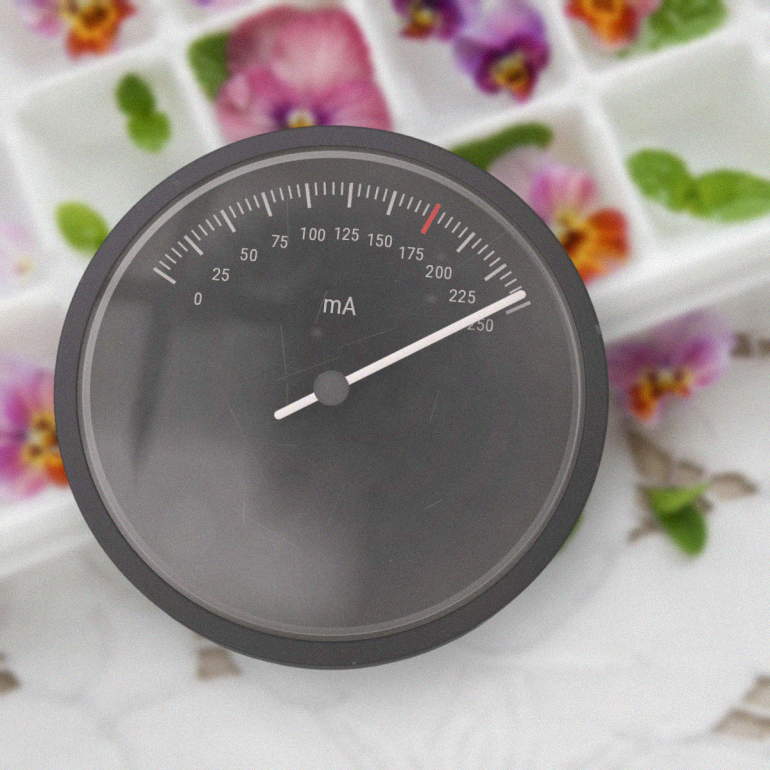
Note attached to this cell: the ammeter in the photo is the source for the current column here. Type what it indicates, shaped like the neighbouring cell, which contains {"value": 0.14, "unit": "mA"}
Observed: {"value": 245, "unit": "mA"}
